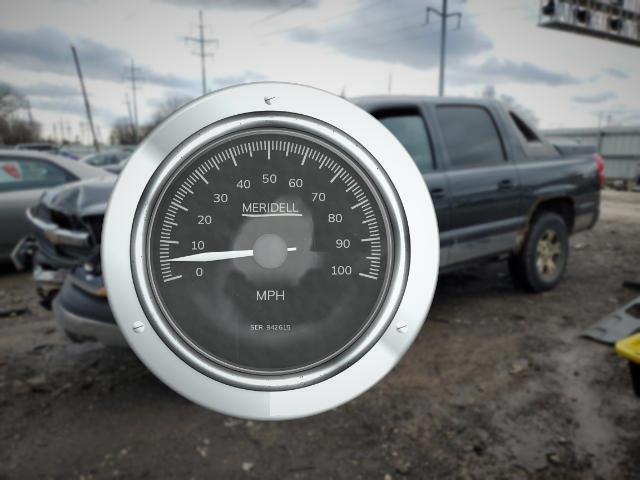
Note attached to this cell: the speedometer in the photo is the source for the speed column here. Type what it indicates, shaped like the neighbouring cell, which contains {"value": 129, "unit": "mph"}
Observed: {"value": 5, "unit": "mph"}
